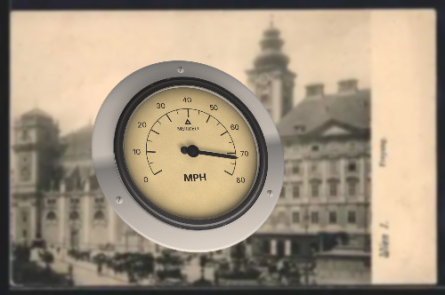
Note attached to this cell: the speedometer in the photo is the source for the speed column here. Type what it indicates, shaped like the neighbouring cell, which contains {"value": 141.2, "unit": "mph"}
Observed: {"value": 72.5, "unit": "mph"}
